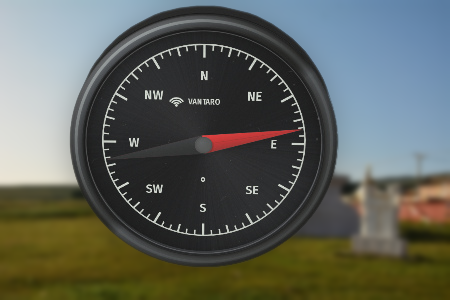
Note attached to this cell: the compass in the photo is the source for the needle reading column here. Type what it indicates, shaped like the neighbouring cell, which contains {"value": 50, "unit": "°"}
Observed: {"value": 80, "unit": "°"}
